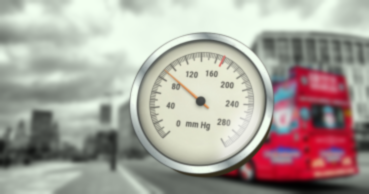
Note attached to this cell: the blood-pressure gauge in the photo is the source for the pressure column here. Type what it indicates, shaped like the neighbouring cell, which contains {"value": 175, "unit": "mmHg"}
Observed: {"value": 90, "unit": "mmHg"}
